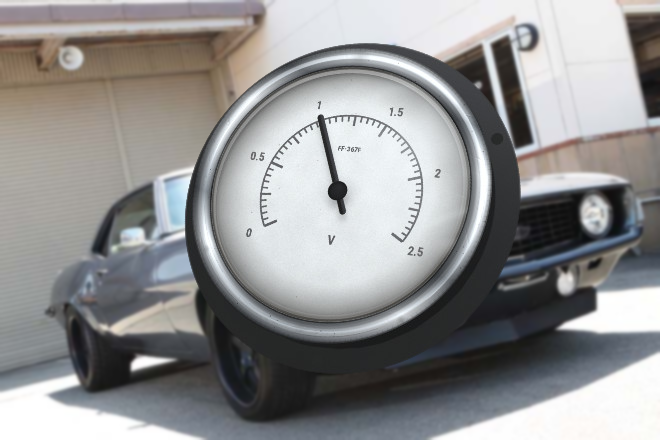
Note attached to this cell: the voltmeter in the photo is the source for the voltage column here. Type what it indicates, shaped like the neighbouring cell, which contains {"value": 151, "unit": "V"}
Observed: {"value": 1, "unit": "V"}
